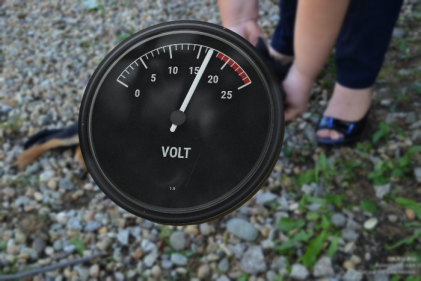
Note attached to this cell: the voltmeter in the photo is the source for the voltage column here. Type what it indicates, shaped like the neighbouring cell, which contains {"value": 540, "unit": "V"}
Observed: {"value": 17, "unit": "V"}
